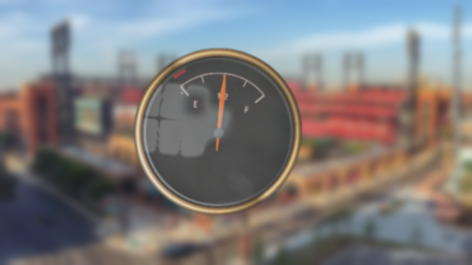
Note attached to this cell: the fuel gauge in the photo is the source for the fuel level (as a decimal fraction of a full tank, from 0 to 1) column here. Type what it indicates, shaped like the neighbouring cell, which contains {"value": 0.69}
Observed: {"value": 0.5}
